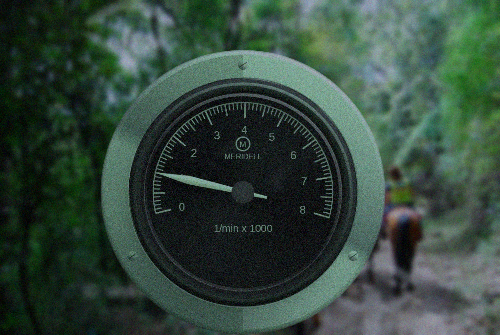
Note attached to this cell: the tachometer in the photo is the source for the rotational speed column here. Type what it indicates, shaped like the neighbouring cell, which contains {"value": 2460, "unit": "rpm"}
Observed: {"value": 1000, "unit": "rpm"}
